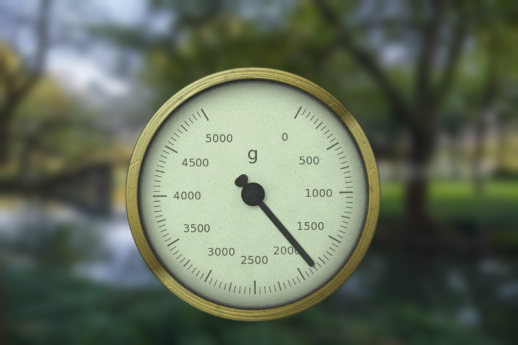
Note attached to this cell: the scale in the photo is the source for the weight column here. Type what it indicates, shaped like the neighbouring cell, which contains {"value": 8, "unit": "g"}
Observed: {"value": 1850, "unit": "g"}
